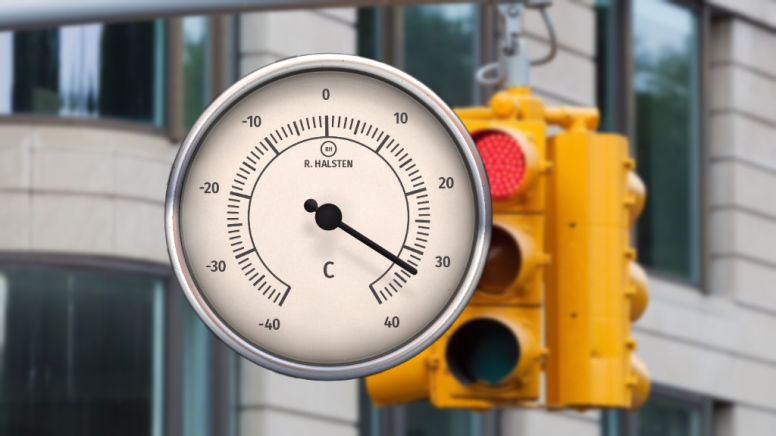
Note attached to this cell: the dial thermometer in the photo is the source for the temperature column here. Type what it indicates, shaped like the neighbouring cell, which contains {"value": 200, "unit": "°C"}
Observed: {"value": 33, "unit": "°C"}
